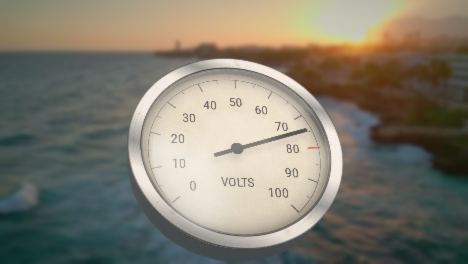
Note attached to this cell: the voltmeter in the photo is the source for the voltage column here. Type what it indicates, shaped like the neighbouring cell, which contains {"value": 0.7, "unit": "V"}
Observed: {"value": 75, "unit": "V"}
